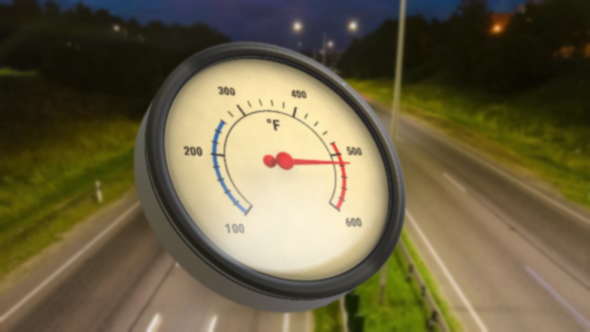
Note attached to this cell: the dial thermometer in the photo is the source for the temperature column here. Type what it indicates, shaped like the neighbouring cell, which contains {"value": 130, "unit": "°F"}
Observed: {"value": 520, "unit": "°F"}
